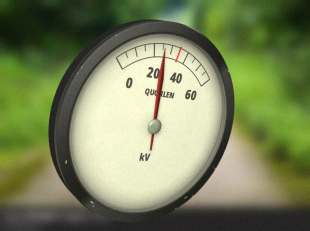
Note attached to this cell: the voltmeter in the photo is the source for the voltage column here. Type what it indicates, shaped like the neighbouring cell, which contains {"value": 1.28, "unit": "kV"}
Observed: {"value": 25, "unit": "kV"}
